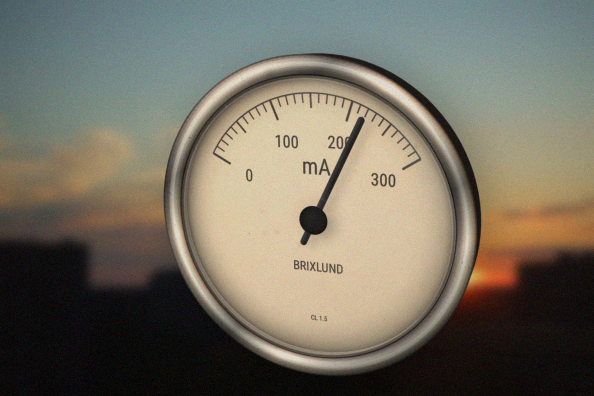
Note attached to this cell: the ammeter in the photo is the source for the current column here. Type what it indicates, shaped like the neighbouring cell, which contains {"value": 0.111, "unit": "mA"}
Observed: {"value": 220, "unit": "mA"}
